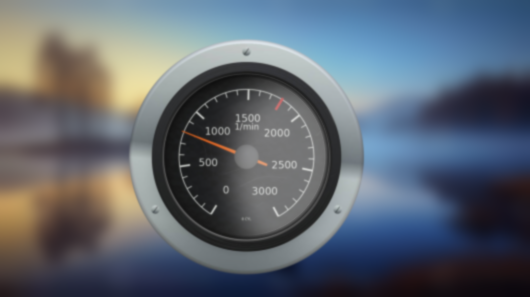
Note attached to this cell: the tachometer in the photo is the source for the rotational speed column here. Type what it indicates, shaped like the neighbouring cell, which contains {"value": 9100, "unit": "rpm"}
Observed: {"value": 800, "unit": "rpm"}
